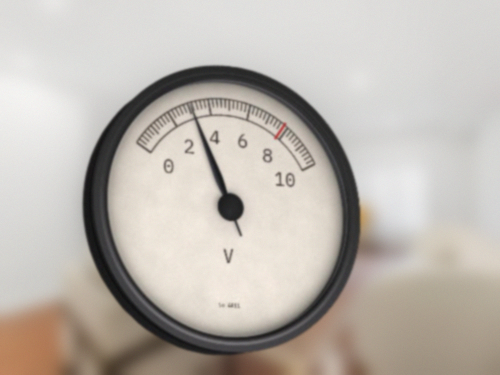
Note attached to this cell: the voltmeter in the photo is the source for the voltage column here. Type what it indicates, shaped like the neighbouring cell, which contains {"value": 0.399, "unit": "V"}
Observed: {"value": 3, "unit": "V"}
